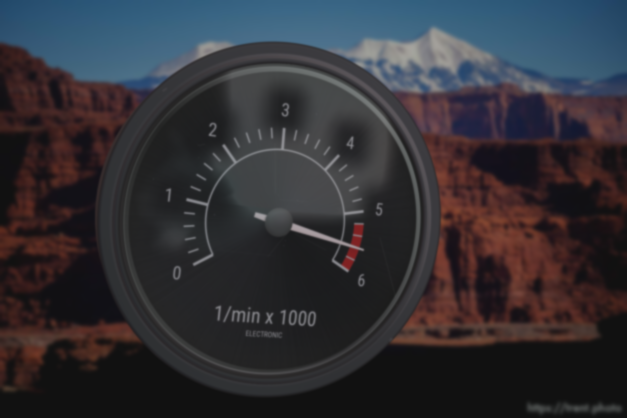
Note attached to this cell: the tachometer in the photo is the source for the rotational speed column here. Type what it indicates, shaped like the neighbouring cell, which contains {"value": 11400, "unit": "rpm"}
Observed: {"value": 5600, "unit": "rpm"}
